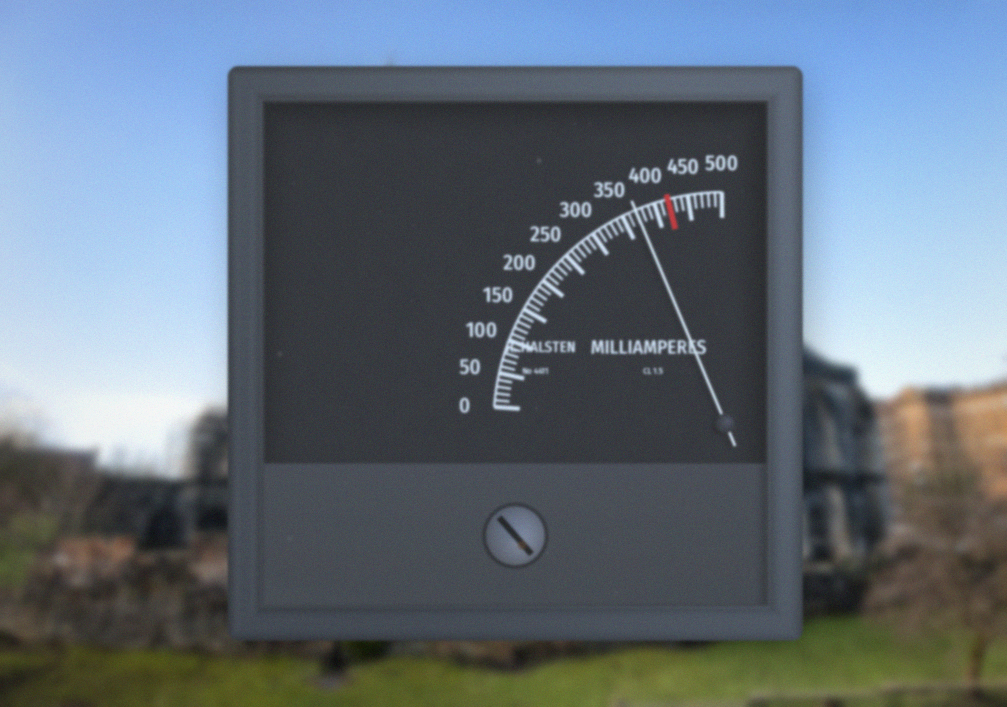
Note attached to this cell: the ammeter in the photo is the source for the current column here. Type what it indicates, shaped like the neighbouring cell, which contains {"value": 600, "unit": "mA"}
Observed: {"value": 370, "unit": "mA"}
